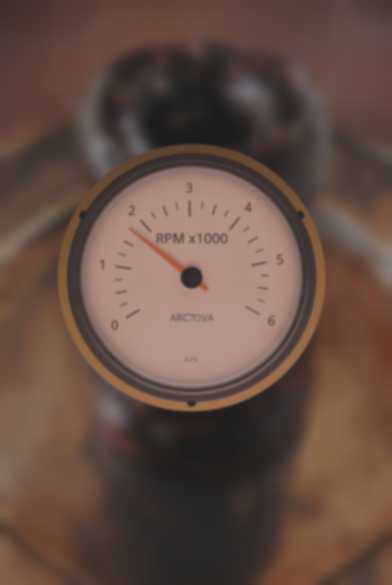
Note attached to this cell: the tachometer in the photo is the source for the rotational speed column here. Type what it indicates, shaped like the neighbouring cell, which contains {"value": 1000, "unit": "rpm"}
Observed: {"value": 1750, "unit": "rpm"}
